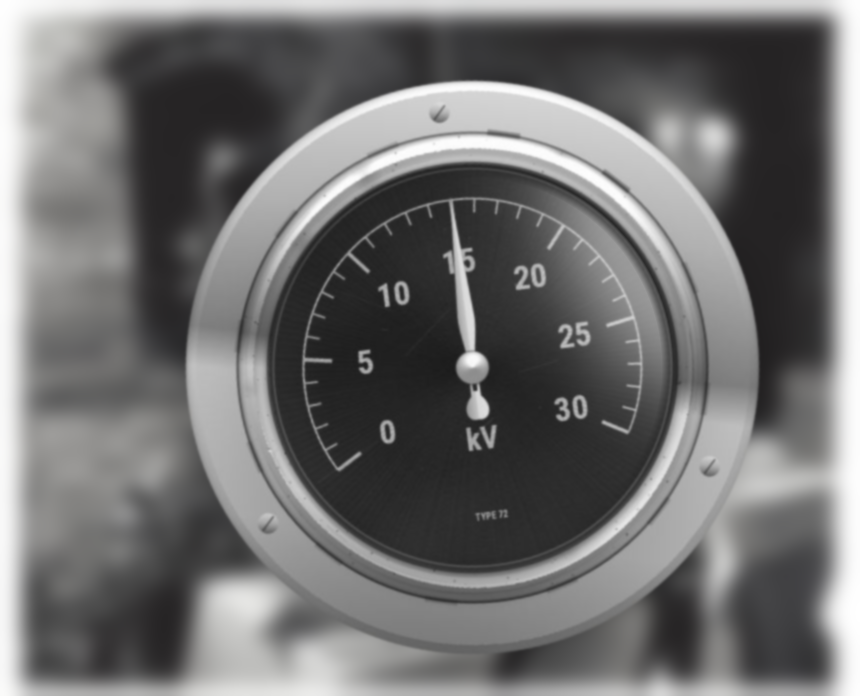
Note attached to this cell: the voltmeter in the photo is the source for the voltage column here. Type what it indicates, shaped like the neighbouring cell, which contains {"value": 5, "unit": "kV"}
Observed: {"value": 15, "unit": "kV"}
